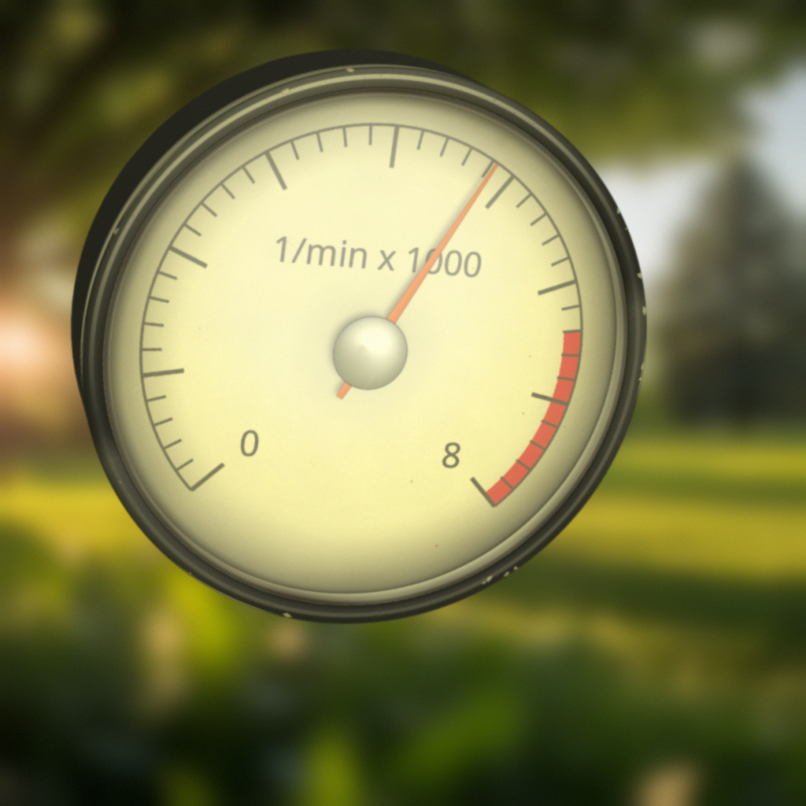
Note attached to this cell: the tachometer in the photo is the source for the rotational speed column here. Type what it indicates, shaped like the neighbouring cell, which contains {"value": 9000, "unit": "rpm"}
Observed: {"value": 4800, "unit": "rpm"}
